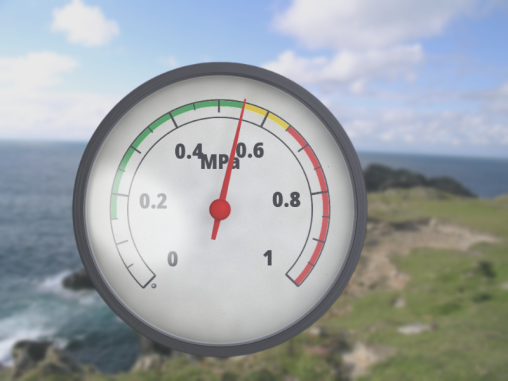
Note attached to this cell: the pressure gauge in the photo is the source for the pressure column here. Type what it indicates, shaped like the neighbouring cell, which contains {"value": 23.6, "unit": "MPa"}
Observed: {"value": 0.55, "unit": "MPa"}
